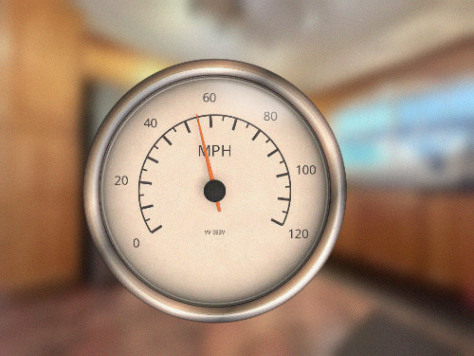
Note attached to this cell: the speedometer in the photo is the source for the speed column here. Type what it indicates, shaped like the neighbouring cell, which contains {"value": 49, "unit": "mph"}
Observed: {"value": 55, "unit": "mph"}
